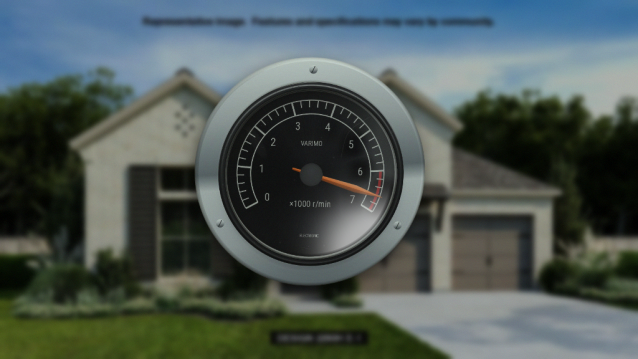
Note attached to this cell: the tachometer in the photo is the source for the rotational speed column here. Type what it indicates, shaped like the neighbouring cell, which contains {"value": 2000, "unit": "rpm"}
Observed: {"value": 6600, "unit": "rpm"}
